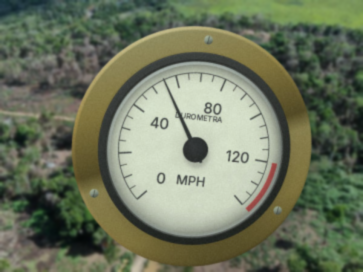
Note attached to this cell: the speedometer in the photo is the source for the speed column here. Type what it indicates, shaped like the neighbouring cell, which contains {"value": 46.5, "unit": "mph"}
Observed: {"value": 55, "unit": "mph"}
